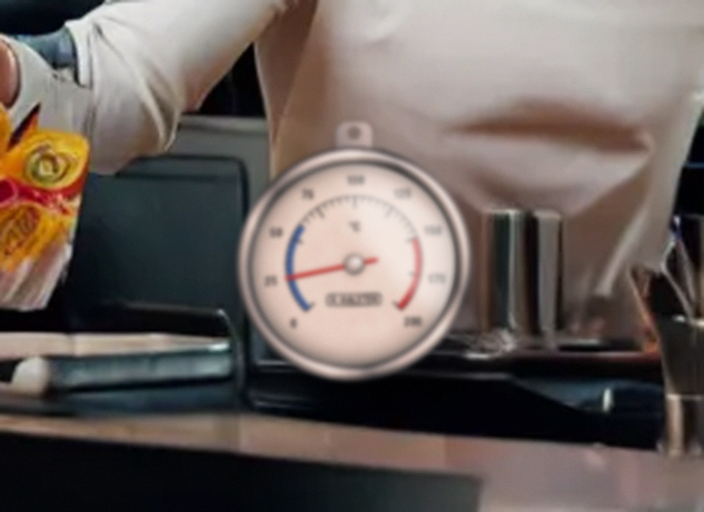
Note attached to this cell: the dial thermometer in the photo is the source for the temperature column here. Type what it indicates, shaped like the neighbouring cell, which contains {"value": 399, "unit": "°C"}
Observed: {"value": 25, "unit": "°C"}
